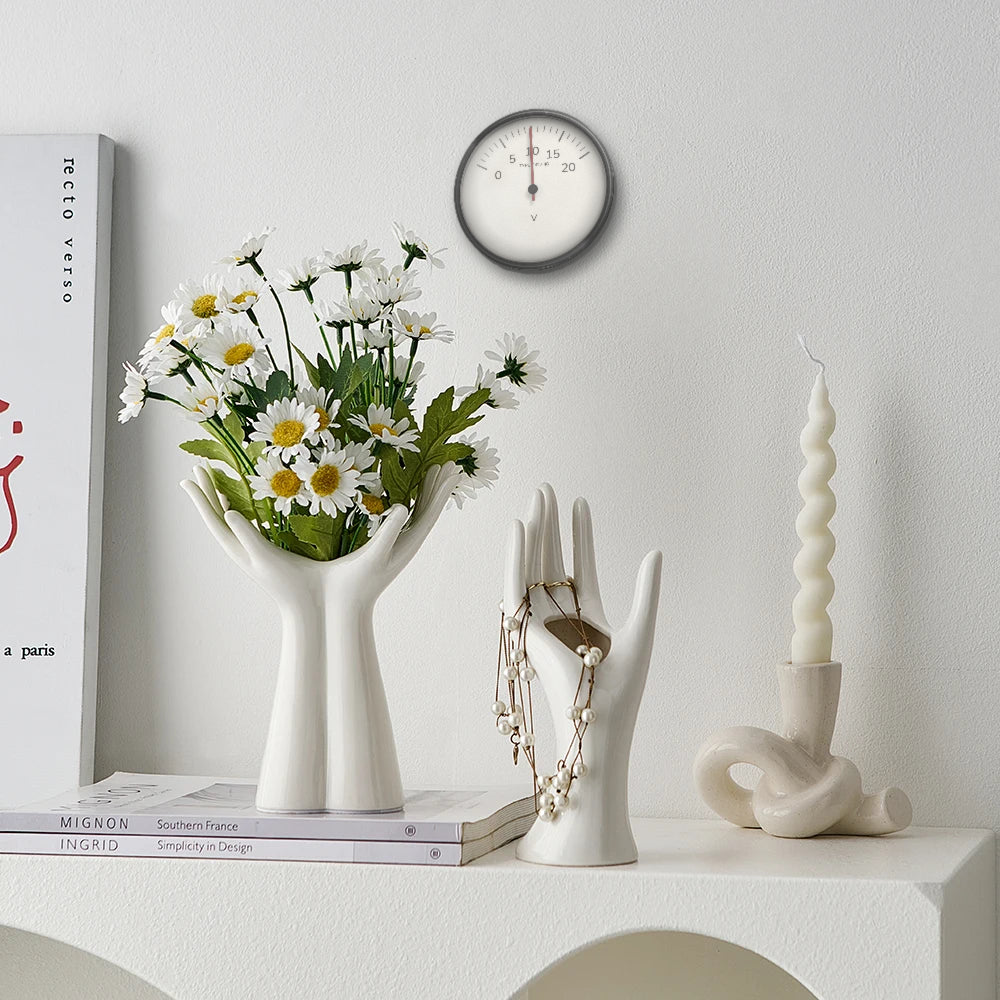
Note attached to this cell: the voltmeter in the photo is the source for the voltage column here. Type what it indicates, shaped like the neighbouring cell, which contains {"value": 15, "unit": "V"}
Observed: {"value": 10, "unit": "V"}
